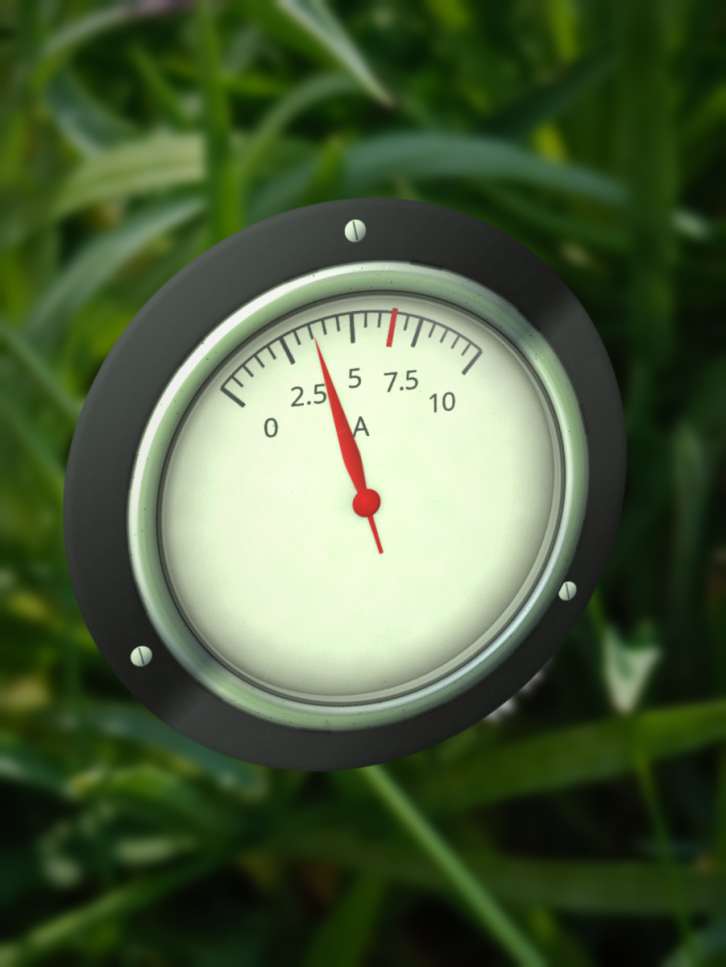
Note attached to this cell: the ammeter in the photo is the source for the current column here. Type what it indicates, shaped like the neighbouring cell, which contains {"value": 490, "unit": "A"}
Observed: {"value": 3.5, "unit": "A"}
